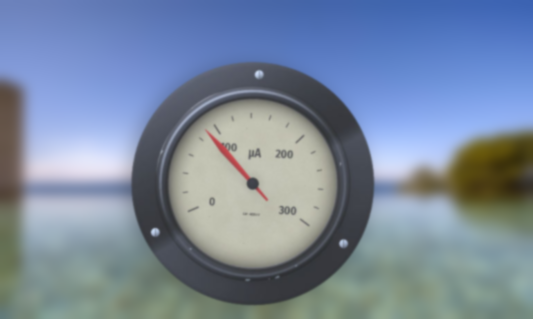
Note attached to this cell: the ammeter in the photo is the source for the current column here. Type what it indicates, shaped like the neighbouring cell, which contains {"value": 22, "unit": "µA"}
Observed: {"value": 90, "unit": "µA"}
